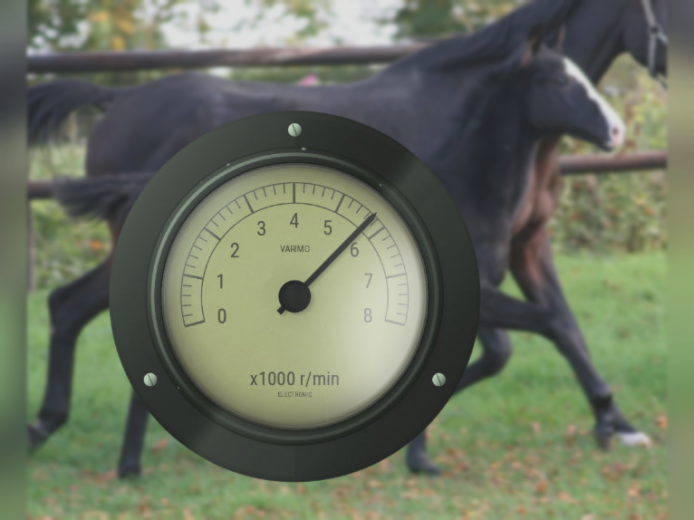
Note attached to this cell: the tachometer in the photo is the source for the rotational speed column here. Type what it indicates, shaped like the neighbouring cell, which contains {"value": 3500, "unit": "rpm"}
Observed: {"value": 5700, "unit": "rpm"}
